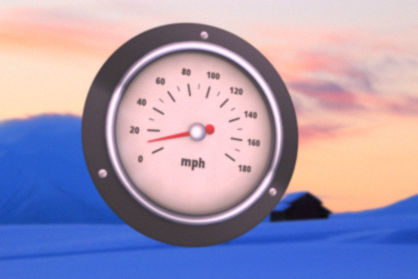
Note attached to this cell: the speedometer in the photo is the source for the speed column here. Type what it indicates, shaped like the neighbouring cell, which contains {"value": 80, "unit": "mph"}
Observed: {"value": 10, "unit": "mph"}
